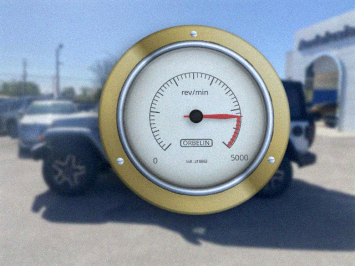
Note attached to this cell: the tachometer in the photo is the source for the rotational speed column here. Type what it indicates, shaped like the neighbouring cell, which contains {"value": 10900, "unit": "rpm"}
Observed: {"value": 4200, "unit": "rpm"}
